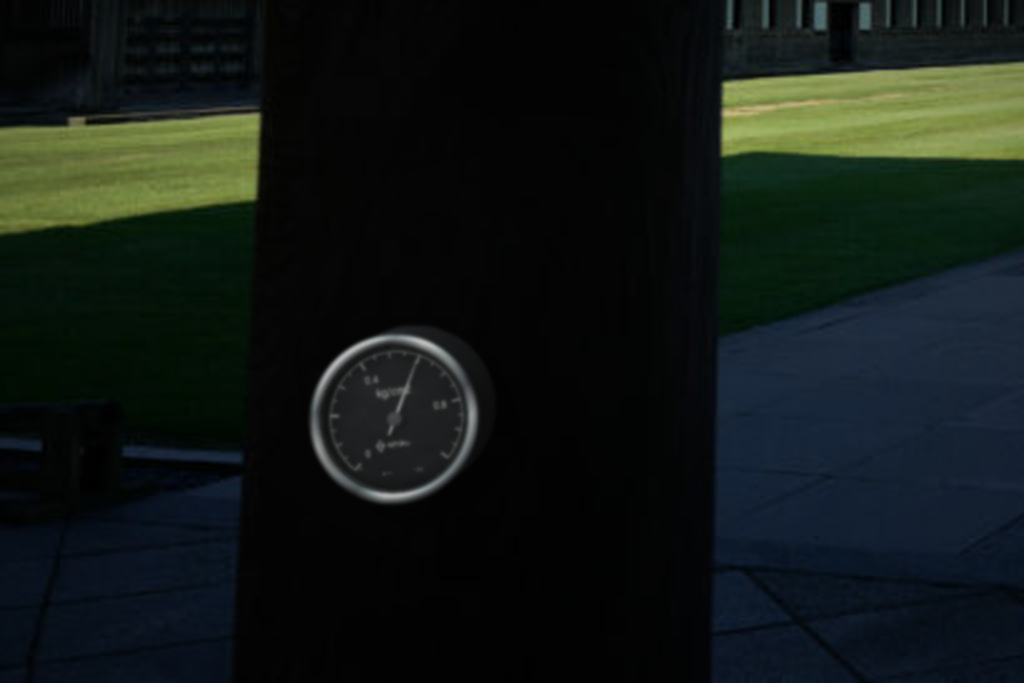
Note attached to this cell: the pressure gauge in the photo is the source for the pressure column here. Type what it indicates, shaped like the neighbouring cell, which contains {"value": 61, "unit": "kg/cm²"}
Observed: {"value": 0.6, "unit": "kg/cm²"}
